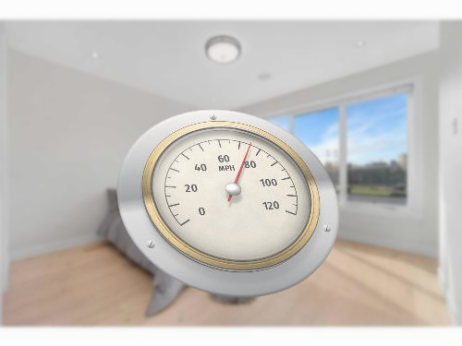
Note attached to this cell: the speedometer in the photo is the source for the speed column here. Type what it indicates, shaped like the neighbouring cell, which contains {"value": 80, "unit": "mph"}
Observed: {"value": 75, "unit": "mph"}
